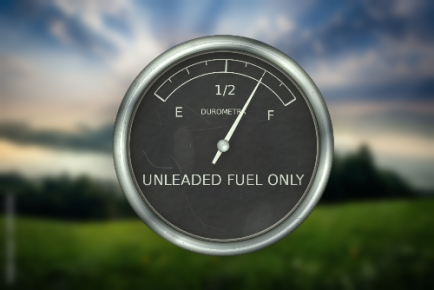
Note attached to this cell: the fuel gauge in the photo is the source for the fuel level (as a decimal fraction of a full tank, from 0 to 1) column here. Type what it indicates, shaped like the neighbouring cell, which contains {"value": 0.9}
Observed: {"value": 0.75}
